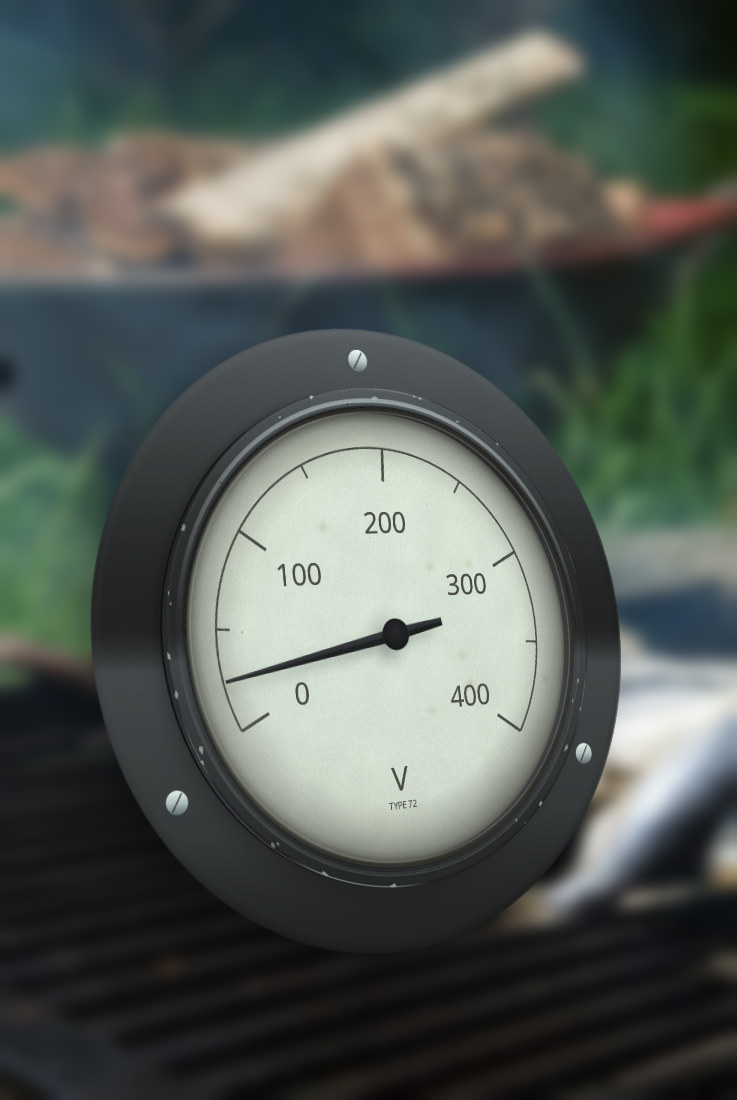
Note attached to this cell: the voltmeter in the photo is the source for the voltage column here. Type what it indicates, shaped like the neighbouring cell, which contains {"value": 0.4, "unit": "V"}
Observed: {"value": 25, "unit": "V"}
